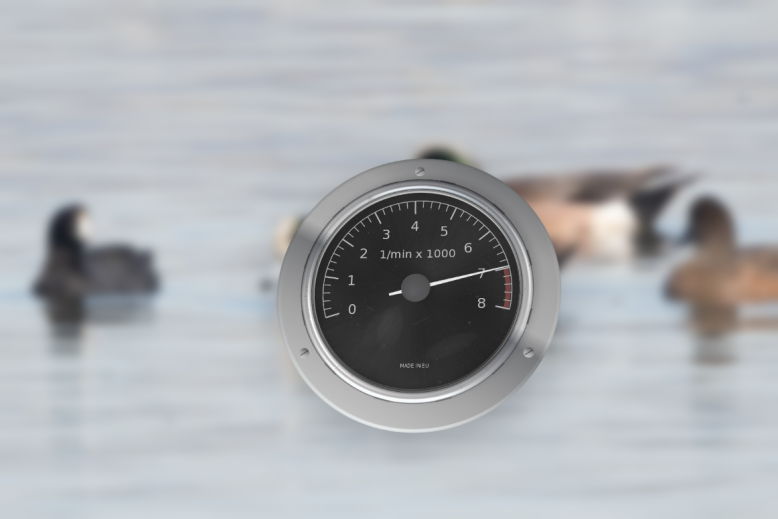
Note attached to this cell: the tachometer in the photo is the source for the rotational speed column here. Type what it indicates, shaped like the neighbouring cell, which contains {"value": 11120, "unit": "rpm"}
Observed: {"value": 7000, "unit": "rpm"}
